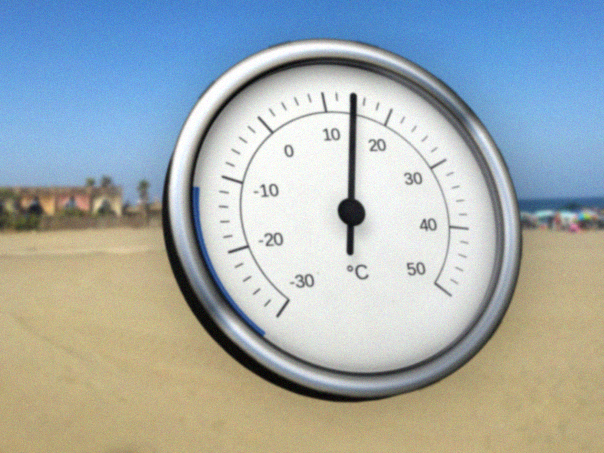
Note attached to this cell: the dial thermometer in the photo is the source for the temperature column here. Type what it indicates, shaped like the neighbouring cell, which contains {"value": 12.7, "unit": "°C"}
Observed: {"value": 14, "unit": "°C"}
